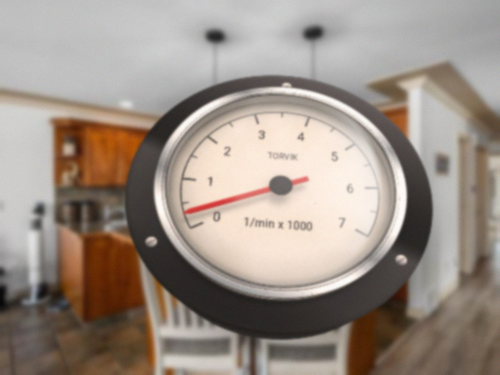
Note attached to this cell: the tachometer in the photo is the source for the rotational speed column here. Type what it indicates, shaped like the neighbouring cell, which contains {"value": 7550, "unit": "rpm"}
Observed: {"value": 250, "unit": "rpm"}
